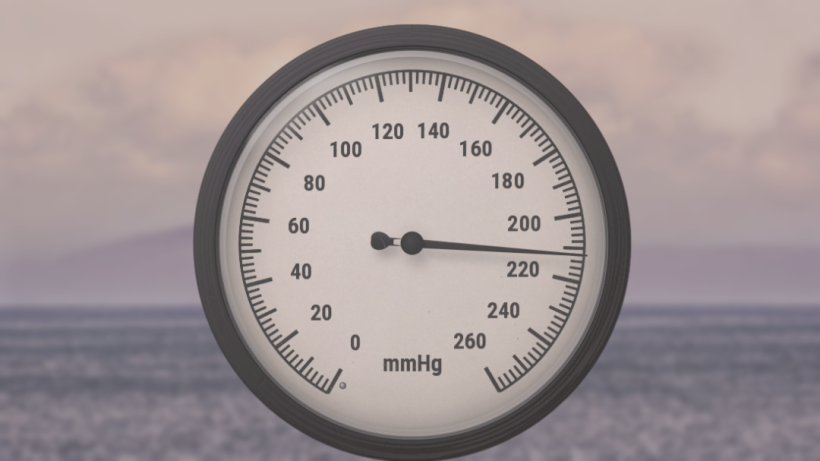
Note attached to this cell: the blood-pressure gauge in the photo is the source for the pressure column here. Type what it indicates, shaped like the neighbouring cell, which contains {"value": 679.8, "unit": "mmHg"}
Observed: {"value": 212, "unit": "mmHg"}
